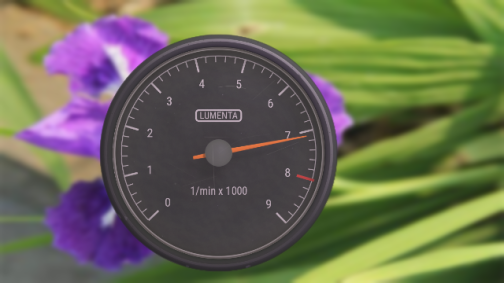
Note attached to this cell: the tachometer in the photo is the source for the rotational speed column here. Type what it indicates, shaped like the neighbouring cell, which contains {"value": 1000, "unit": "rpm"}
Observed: {"value": 7100, "unit": "rpm"}
